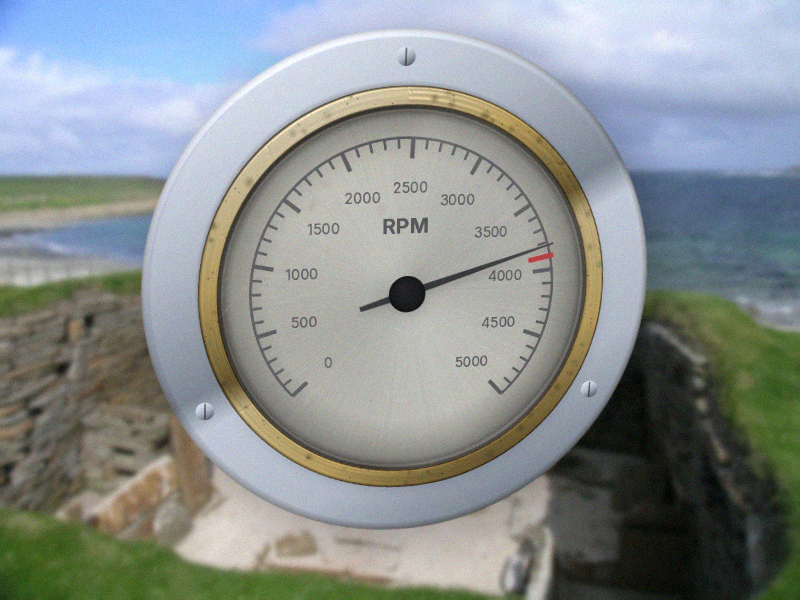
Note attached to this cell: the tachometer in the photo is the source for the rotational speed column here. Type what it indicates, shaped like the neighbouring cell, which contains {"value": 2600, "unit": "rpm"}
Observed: {"value": 3800, "unit": "rpm"}
